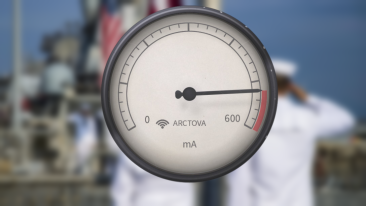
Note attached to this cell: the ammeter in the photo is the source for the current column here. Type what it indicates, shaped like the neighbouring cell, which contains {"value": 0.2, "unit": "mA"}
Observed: {"value": 520, "unit": "mA"}
